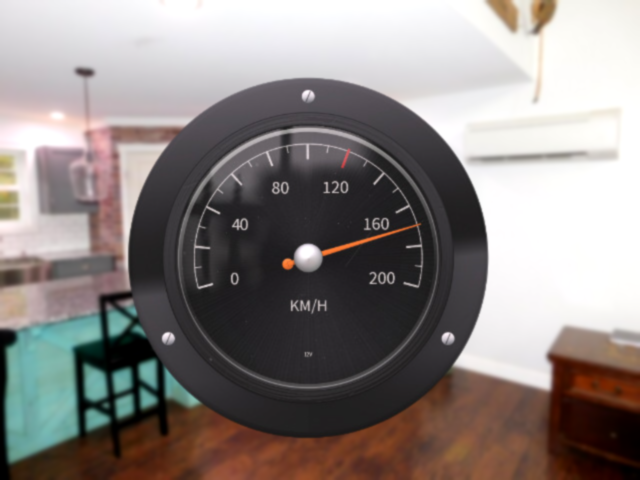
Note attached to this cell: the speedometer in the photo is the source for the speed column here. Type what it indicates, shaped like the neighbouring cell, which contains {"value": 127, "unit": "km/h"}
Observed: {"value": 170, "unit": "km/h"}
